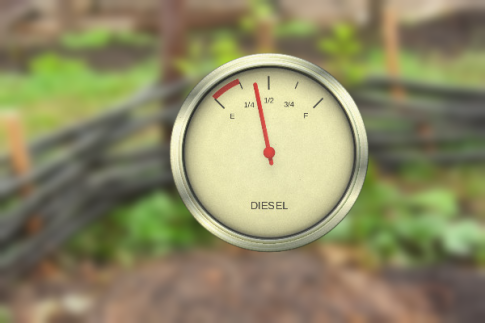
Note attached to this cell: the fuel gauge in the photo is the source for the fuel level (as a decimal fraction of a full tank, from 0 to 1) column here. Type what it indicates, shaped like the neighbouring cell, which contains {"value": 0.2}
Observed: {"value": 0.375}
